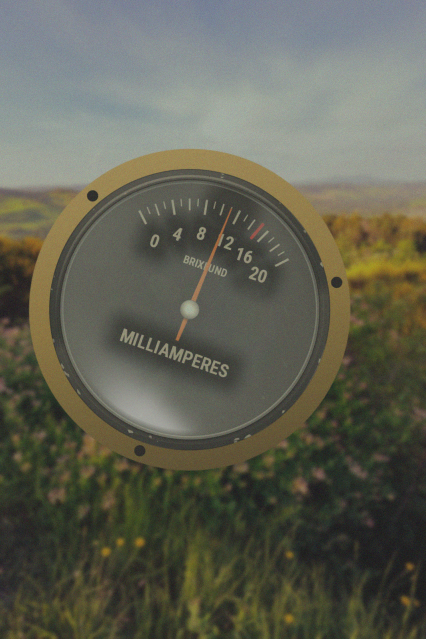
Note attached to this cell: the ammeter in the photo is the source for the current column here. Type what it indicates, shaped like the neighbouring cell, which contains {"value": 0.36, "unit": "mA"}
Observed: {"value": 11, "unit": "mA"}
